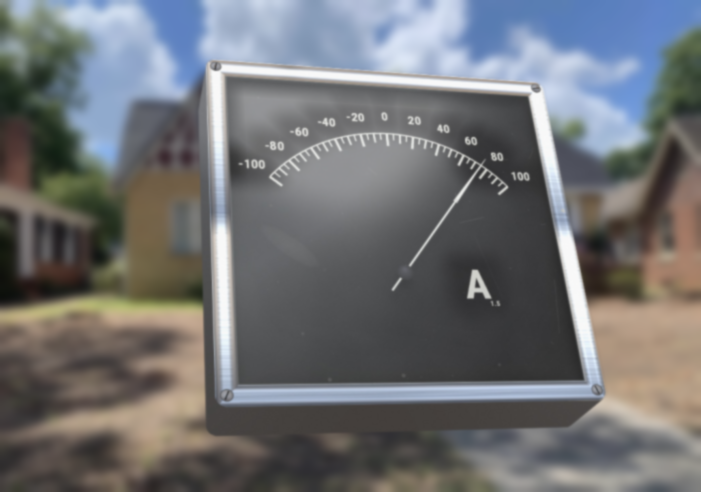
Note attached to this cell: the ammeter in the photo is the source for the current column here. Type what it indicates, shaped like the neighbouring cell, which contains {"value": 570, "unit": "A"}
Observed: {"value": 75, "unit": "A"}
